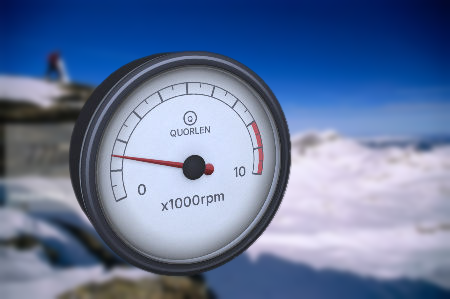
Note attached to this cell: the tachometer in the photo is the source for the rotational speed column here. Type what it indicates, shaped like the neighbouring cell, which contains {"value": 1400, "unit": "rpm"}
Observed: {"value": 1500, "unit": "rpm"}
